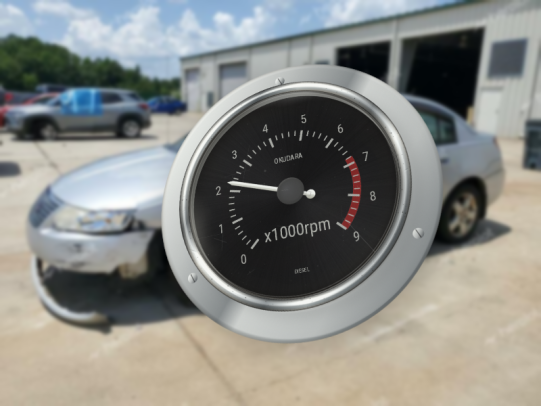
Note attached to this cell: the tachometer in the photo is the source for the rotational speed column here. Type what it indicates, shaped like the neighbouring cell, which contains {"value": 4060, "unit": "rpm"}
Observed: {"value": 2200, "unit": "rpm"}
